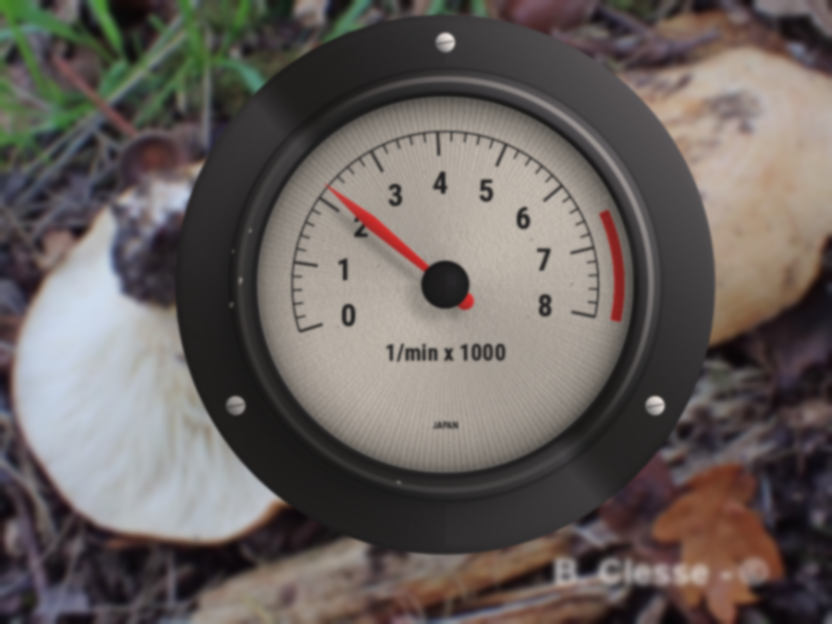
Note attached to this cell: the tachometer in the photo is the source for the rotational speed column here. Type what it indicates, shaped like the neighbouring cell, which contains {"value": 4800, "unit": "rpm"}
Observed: {"value": 2200, "unit": "rpm"}
